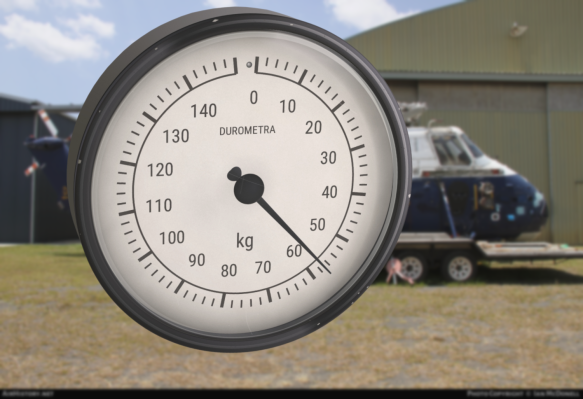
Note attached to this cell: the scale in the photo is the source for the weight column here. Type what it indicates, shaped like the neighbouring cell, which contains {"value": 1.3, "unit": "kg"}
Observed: {"value": 57, "unit": "kg"}
